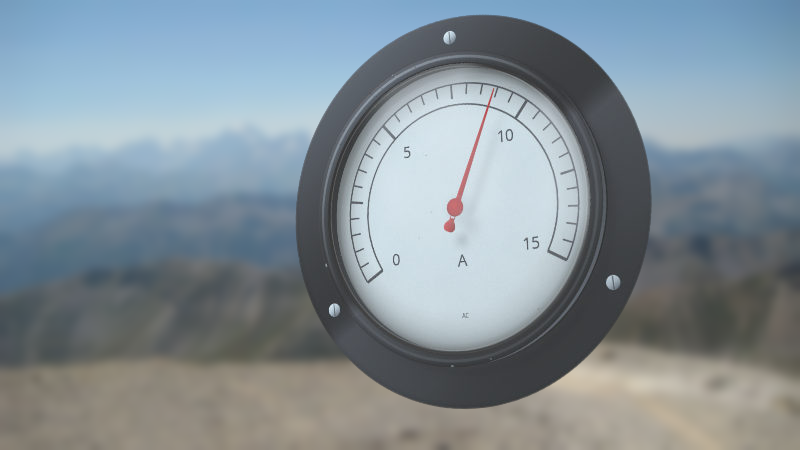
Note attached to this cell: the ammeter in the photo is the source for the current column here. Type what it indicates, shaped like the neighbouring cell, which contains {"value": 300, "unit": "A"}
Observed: {"value": 9, "unit": "A"}
